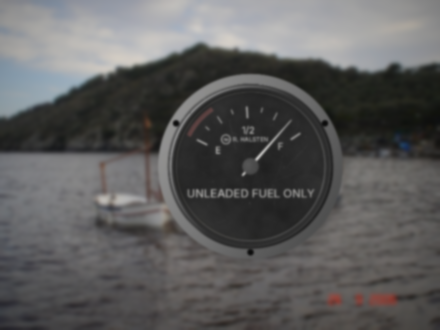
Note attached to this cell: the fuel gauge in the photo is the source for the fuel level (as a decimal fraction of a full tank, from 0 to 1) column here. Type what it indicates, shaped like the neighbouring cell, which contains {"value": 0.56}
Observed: {"value": 0.875}
